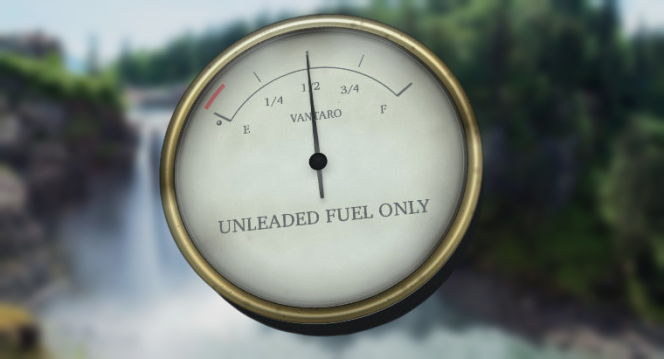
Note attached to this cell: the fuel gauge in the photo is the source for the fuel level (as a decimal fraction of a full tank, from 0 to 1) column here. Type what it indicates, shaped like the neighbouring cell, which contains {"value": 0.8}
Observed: {"value": 0.5}
